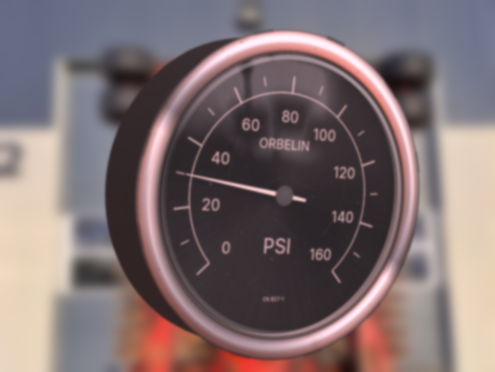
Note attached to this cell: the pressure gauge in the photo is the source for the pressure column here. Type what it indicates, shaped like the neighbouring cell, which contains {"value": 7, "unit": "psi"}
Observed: {"value": 30, "unit": "psi"}
